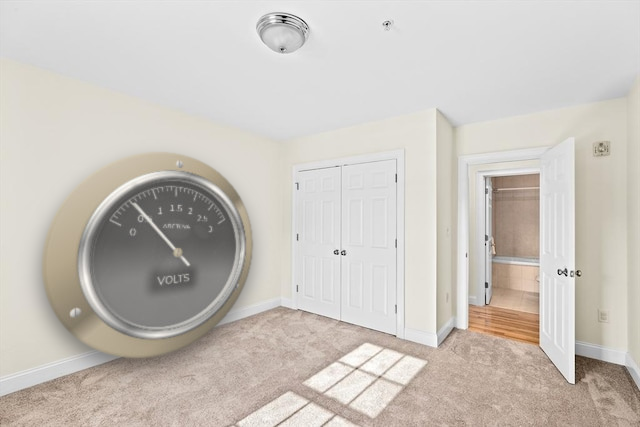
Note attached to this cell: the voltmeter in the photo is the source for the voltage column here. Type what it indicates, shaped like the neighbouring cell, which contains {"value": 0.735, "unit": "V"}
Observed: {"value": 0.5, "unit": "V"}
